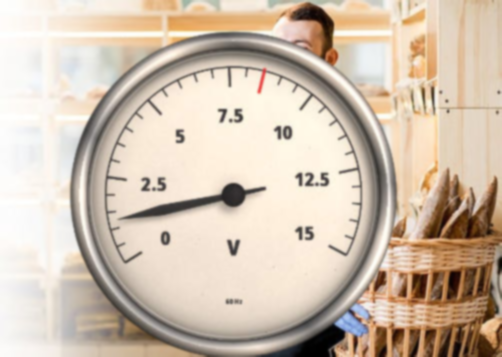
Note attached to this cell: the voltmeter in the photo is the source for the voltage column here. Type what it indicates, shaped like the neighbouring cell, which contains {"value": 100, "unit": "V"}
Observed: {"value": 1.25, "unit": "V"}
